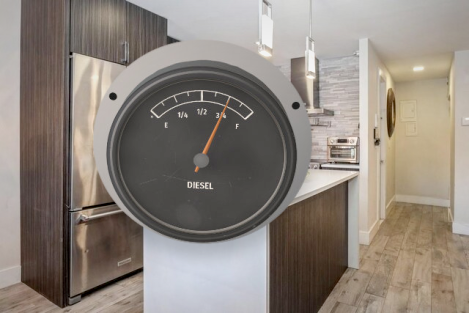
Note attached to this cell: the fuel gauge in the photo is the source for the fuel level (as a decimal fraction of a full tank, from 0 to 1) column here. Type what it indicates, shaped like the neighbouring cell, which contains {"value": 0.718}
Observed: {"value": 0.75}
